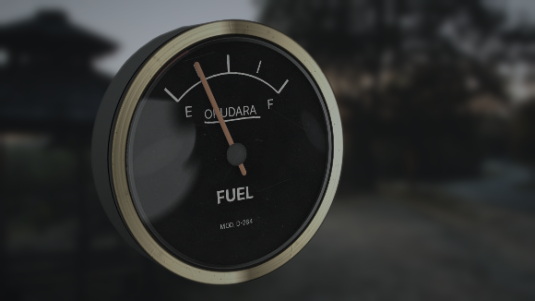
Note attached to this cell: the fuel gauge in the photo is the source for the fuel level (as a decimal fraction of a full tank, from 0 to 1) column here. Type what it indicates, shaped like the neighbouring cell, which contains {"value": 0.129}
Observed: {"value": 0.25}
